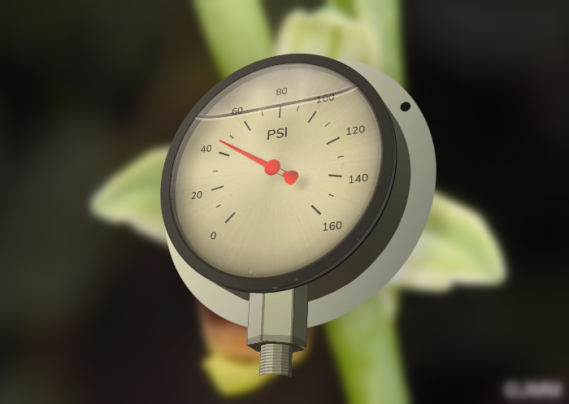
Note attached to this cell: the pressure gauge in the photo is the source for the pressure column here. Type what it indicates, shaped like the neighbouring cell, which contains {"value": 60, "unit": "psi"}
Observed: {"value": 45, "unit": "psi"}
